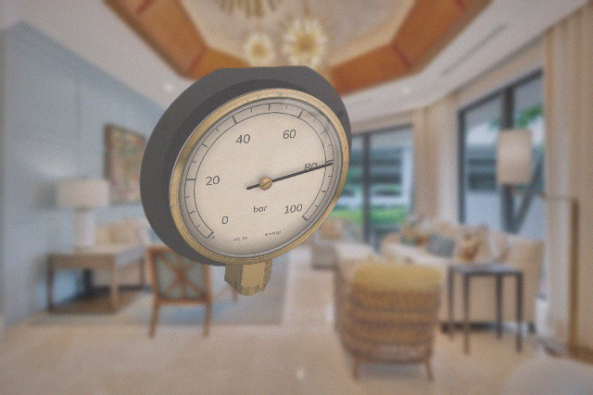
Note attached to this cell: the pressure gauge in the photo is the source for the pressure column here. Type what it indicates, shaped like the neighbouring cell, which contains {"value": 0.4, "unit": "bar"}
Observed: {"value": 80, "unit": "bar"}
